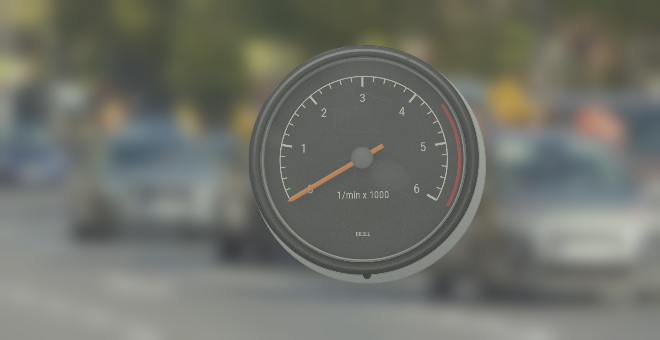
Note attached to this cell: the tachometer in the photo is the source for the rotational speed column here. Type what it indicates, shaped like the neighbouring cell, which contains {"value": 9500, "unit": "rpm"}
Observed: {"value": 0, "unit": "rpm"}
